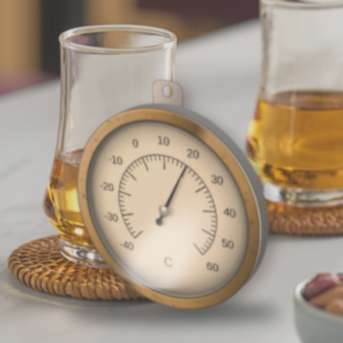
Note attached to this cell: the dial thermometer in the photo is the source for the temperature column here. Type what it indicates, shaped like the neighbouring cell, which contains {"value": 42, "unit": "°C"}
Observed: {"value": 20, "unit": "°C"}
